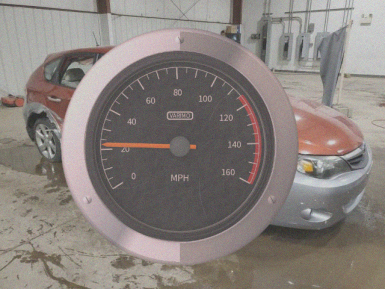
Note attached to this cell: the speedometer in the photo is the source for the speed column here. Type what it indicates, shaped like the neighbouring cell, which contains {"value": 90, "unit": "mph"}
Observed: {"value": 22.5, "unit": "mph"}
